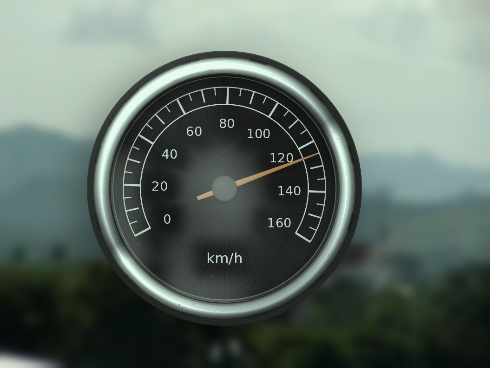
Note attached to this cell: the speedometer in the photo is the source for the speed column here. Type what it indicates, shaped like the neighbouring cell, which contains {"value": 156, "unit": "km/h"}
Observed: {"value": 125, "unit": "km/h"}
